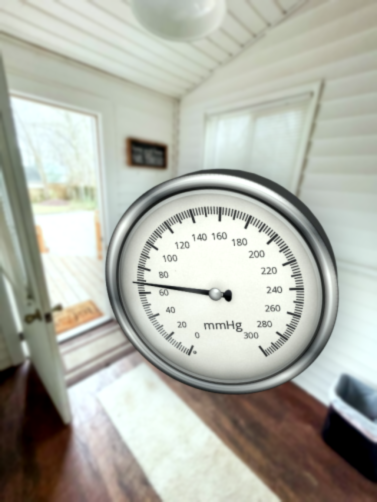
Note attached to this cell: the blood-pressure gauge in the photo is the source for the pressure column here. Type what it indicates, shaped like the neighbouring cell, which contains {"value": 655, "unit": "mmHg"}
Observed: {"value": 70, "unit": "mmHg"}
